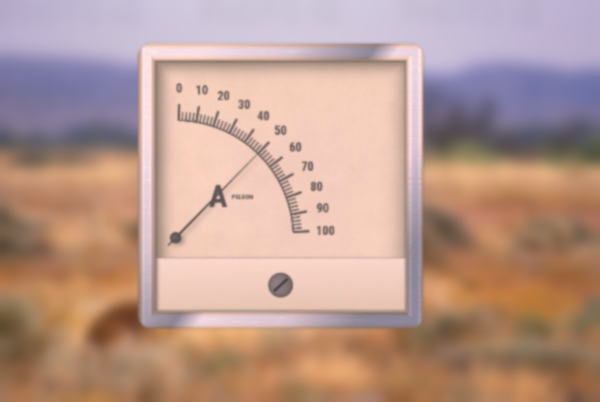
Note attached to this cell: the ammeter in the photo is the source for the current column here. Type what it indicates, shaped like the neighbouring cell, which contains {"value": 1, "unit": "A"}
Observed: {"value": 50, "unit": "A"}
